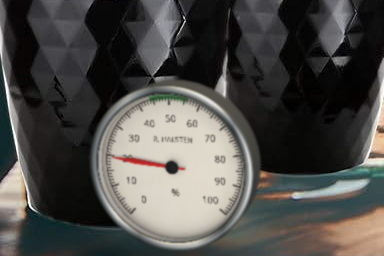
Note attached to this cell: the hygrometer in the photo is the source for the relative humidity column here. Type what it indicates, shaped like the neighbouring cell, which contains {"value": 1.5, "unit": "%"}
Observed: {"value": 20, "unit": "%"}
